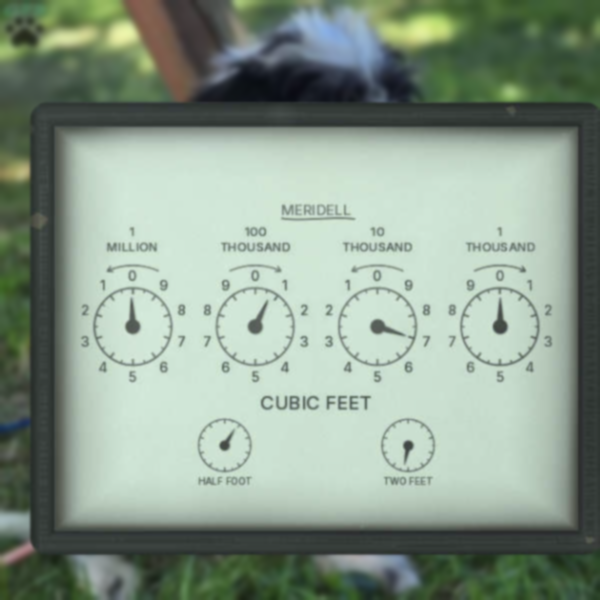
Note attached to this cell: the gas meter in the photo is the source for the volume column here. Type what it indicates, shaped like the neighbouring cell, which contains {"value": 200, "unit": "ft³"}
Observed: {"value": 7000, "unit": "ft³"}
